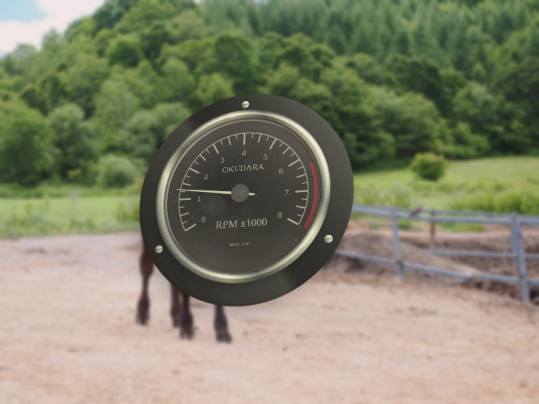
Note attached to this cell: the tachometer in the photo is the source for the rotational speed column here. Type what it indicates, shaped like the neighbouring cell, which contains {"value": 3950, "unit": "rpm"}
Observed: {"value": 1250, "unit": "rpm"}
